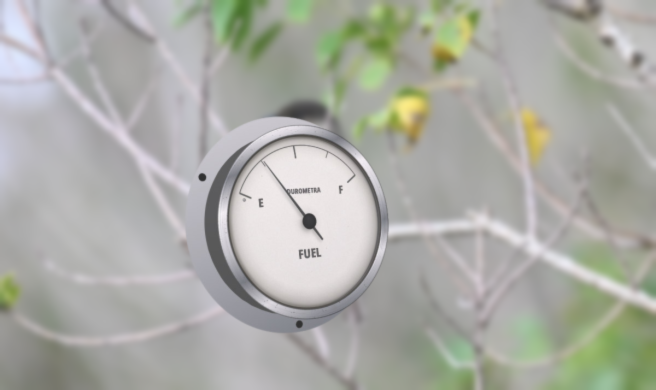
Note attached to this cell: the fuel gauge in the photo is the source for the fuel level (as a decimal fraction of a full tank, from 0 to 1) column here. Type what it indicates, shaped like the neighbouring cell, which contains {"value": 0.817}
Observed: {"value": 0.25}
